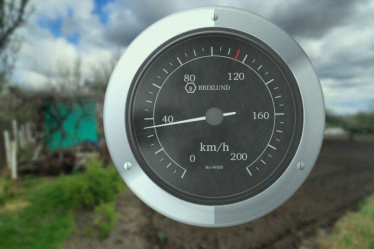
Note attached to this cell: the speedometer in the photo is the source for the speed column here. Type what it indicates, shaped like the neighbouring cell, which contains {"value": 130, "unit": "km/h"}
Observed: {"value": 35, "unit": "km/h"}
